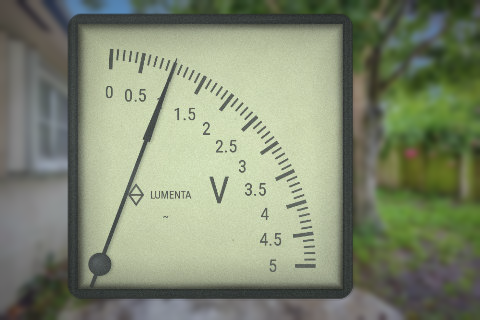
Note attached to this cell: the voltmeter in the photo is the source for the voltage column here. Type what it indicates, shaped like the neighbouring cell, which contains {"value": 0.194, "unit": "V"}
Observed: {"value": 1, "unit": "V"}
